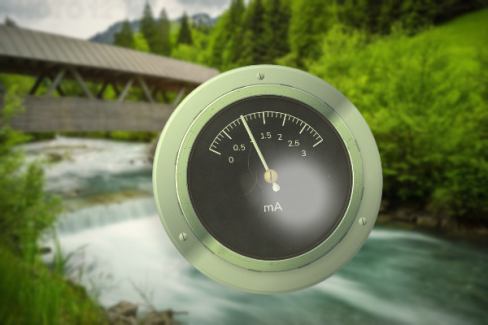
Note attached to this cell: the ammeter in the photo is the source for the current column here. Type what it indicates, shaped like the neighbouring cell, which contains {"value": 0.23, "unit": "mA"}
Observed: {"value": 1, "unit": "mA"}
